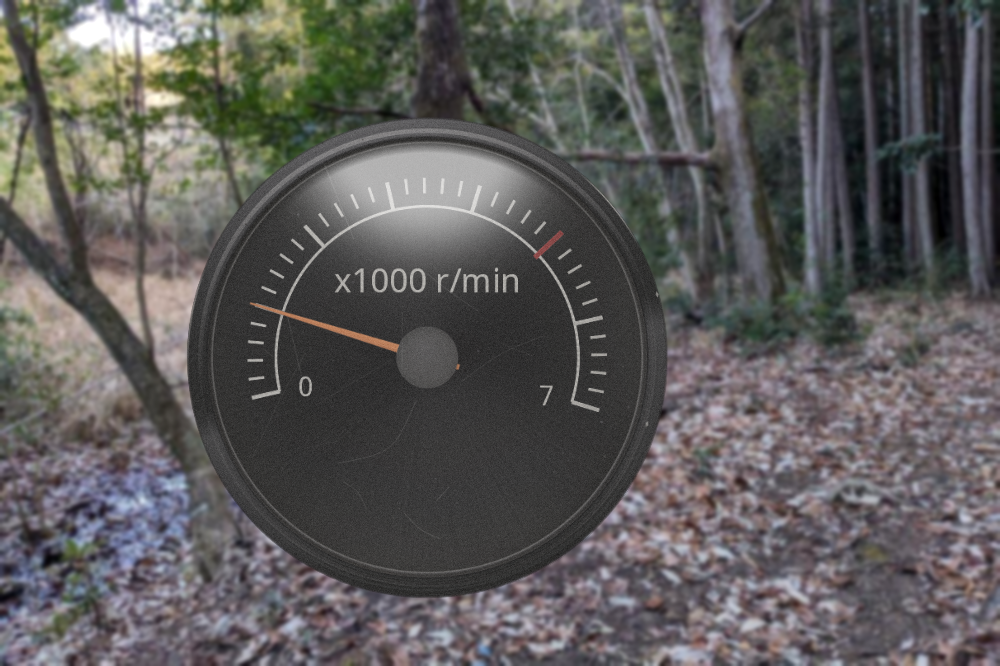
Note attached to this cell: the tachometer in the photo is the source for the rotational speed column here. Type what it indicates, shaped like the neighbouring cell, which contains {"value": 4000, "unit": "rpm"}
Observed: {"value": 1000, "unit": "rpm"}
